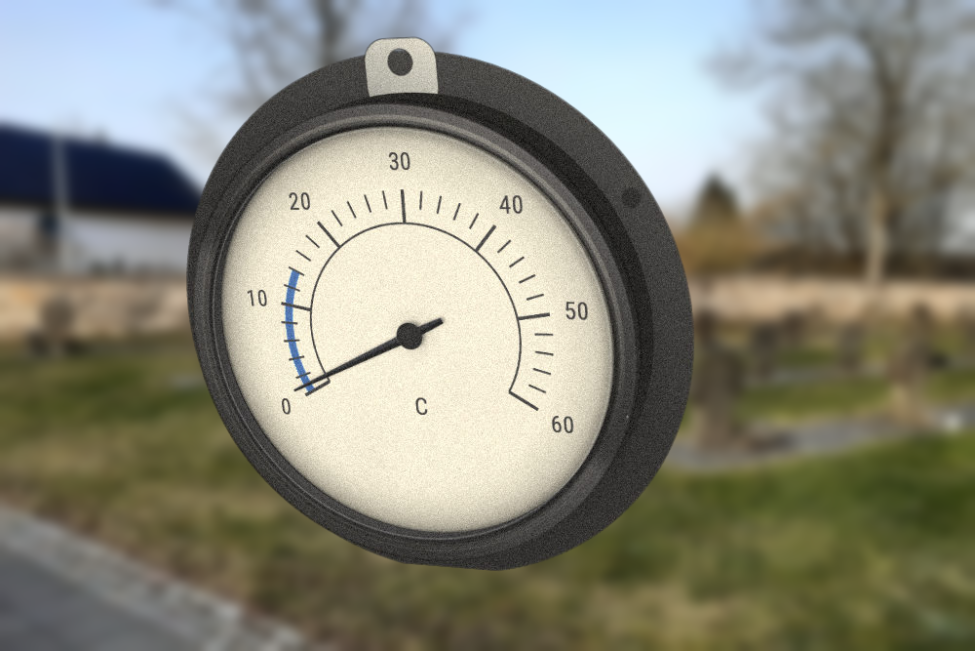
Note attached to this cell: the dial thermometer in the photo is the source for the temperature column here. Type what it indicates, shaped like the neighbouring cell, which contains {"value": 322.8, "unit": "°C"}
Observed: {"value": 1, "unit": "°C"}
